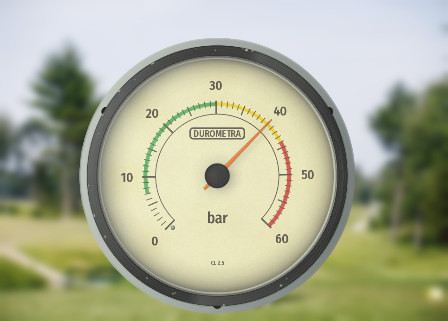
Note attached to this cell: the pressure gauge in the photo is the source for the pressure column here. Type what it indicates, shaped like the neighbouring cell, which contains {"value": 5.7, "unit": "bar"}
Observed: {"value": 40, "unit": "bar"}
